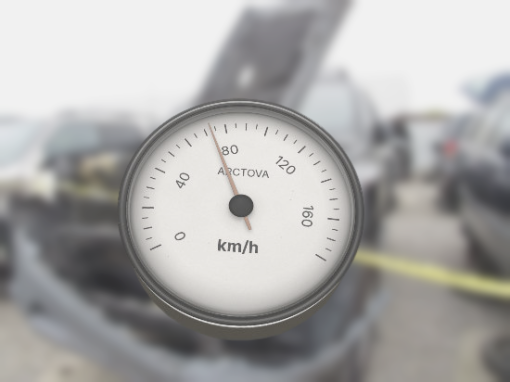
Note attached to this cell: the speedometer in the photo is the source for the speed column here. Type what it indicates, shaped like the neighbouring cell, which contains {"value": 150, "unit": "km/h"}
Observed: {"value": 72.5, "unit": "km/h"}
